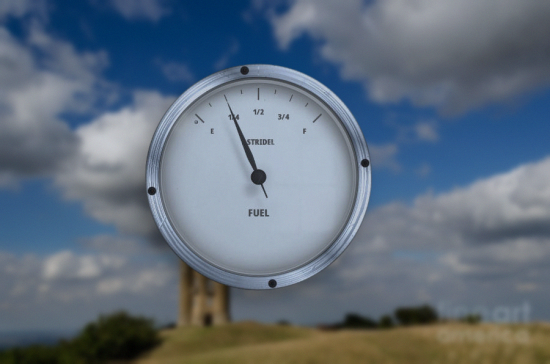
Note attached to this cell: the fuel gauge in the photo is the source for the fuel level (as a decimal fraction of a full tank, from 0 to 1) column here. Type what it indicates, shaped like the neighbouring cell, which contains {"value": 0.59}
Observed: {"value": 0.25}
